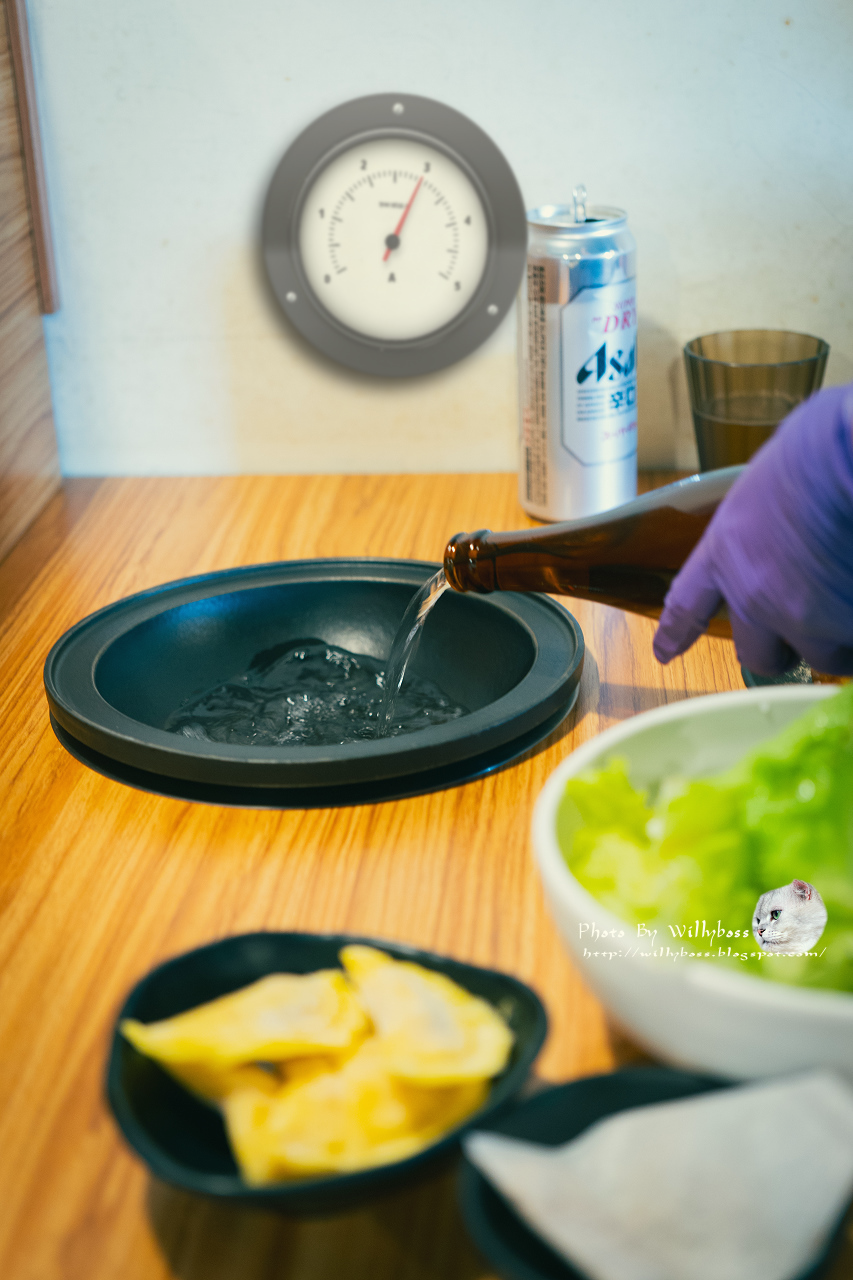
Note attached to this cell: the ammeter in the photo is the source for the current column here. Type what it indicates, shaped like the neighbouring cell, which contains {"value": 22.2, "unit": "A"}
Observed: {"value": 3, "unit": "A"}
